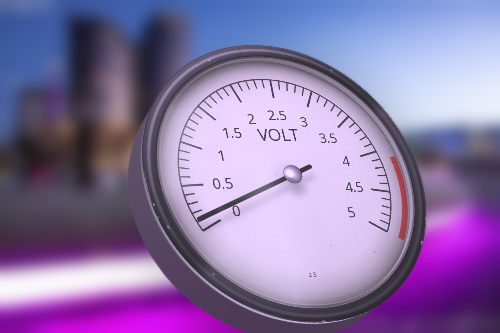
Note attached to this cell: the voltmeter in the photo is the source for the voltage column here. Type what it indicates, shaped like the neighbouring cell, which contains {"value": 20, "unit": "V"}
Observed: {"value": 0.1, "unit": "V"}
